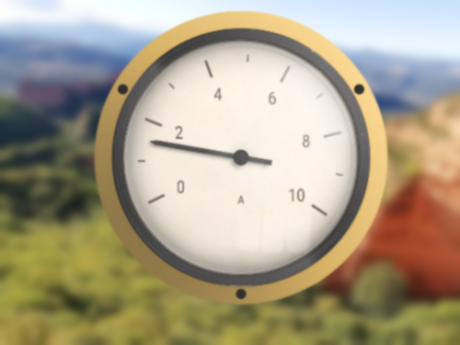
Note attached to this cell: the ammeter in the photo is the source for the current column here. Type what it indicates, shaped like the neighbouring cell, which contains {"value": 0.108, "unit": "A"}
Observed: {"value": 1.5, "unit": "A"}
